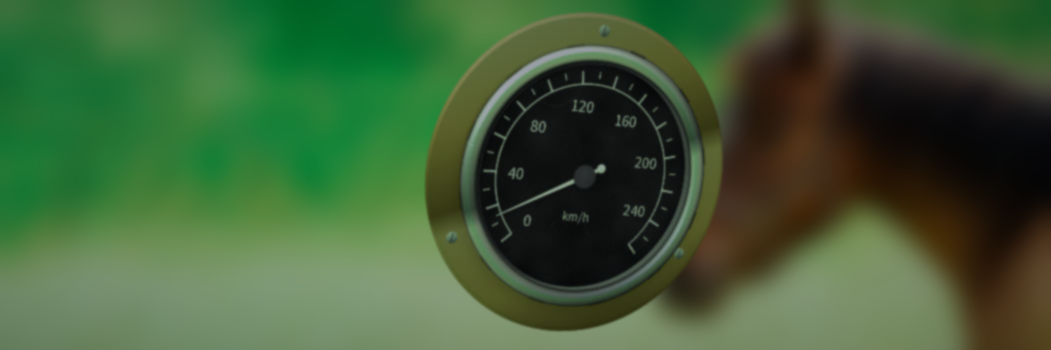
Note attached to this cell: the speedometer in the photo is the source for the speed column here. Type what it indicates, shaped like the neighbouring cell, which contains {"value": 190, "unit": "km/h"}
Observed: {"value": 15, "unit": "km/h"}
